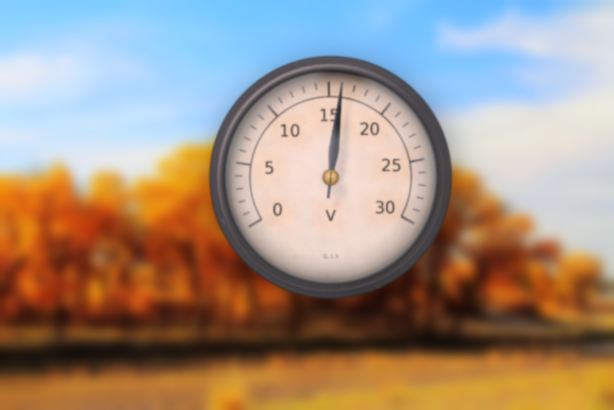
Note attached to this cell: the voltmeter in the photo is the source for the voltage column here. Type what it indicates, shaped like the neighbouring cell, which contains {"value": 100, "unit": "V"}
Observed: {"value": 16, "unit": "V"}
